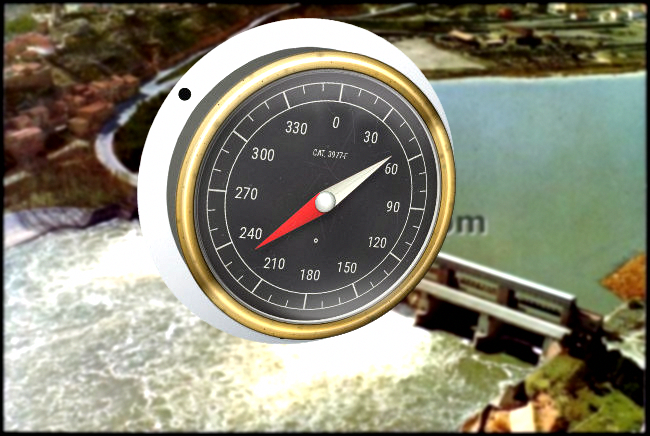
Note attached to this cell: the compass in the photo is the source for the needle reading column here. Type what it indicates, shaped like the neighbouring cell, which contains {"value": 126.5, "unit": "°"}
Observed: {"value": 230, "unit": "°"}
